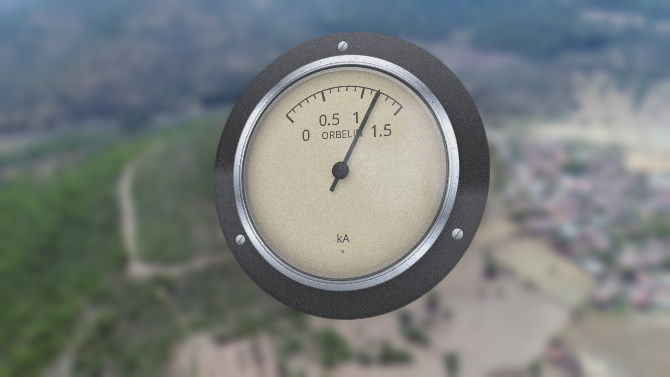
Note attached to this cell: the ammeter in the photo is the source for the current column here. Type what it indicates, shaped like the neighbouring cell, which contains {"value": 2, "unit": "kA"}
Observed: {"value": 1.2, "unit": "kA"}
